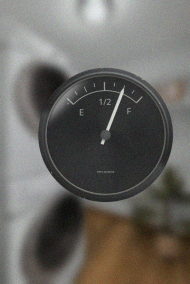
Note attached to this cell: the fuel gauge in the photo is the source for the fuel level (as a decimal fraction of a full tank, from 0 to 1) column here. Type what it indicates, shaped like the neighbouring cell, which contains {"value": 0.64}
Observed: {"value": 0.75}
